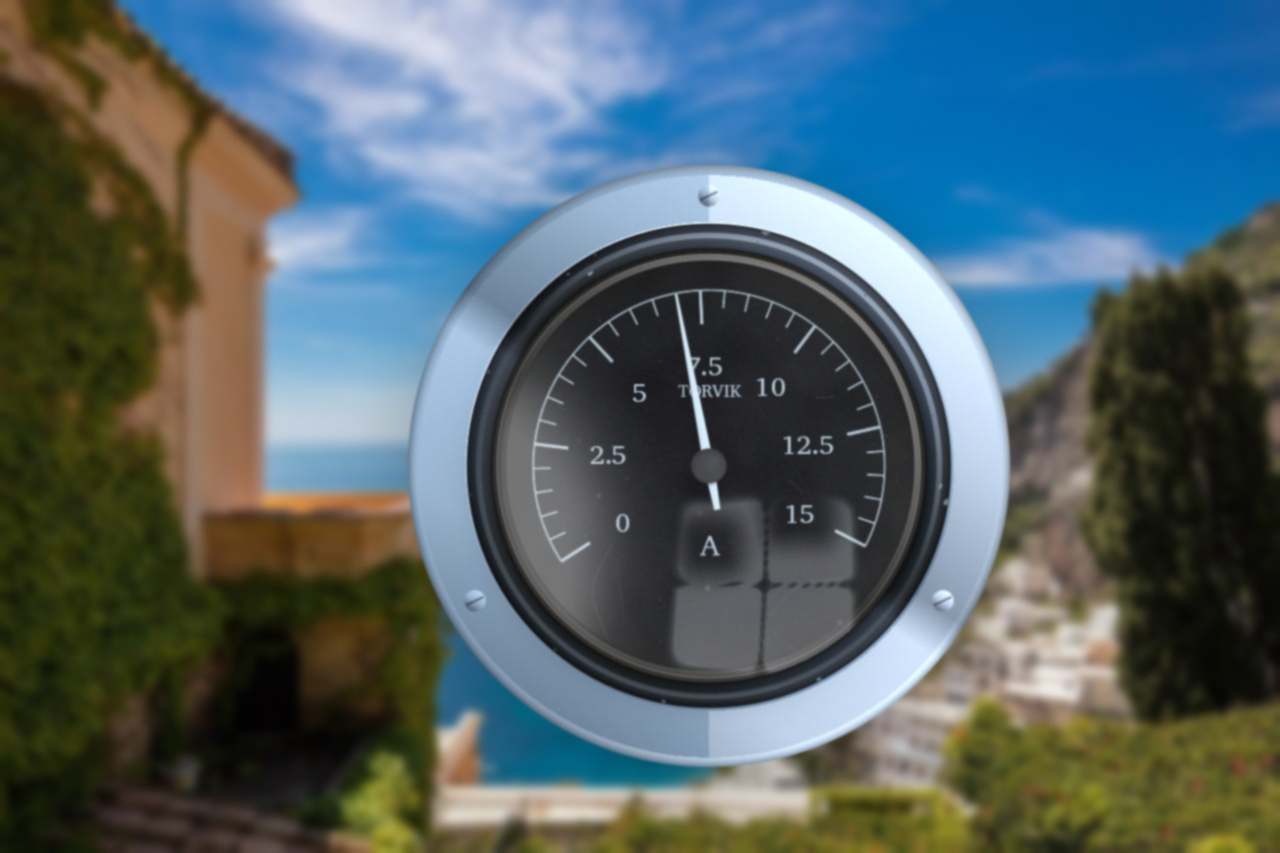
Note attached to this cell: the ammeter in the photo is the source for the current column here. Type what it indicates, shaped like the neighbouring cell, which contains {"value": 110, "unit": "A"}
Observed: {"value": 7, "unit": "A"}
